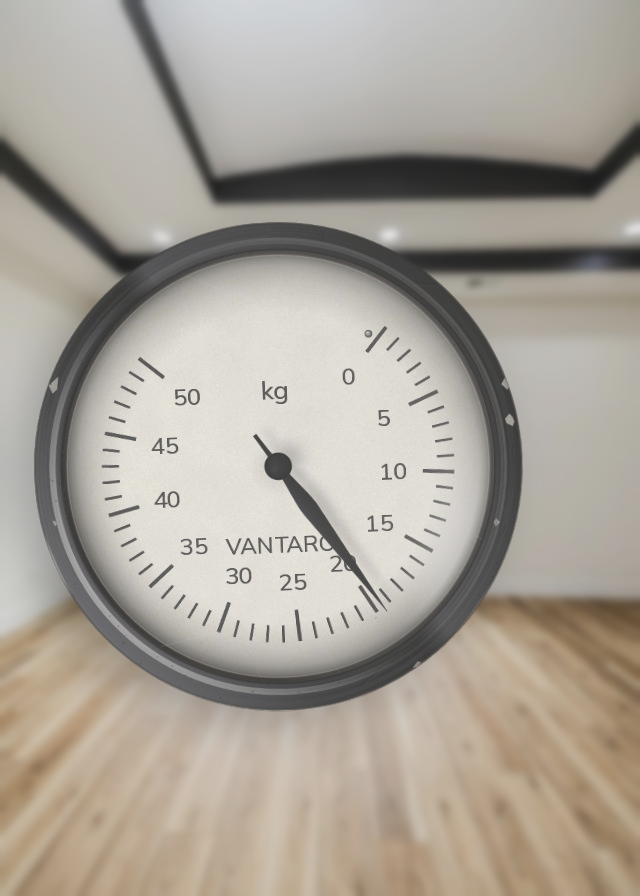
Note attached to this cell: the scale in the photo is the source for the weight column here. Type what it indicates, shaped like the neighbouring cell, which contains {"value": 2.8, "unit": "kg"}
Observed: {"value": 19.5, "unit": "kg"}
